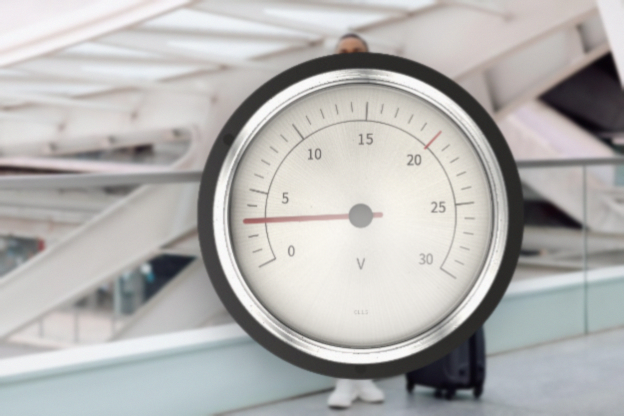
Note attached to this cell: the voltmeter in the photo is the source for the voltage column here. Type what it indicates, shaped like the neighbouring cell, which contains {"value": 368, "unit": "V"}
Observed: {"value": 3, "unit": "V"}
